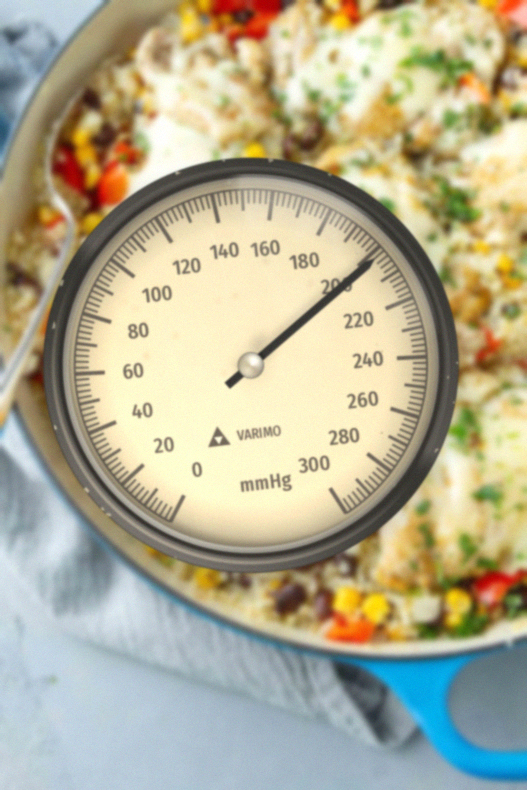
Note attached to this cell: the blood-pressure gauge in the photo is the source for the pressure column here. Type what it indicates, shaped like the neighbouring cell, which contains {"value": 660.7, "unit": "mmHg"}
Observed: {"value": 202, "unit": "mmHg"}
